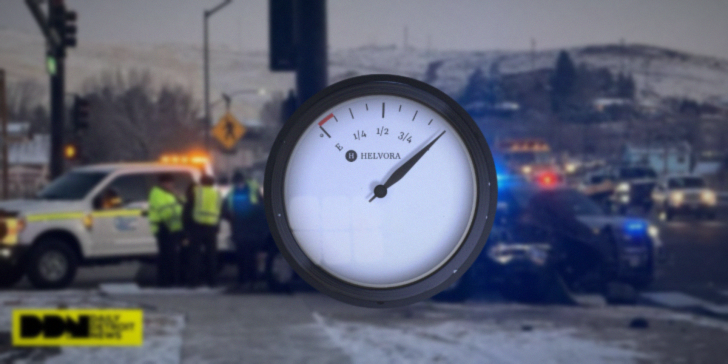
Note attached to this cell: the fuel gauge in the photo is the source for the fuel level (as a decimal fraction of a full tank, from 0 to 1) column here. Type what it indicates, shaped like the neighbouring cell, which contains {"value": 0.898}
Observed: {"value": 1}
